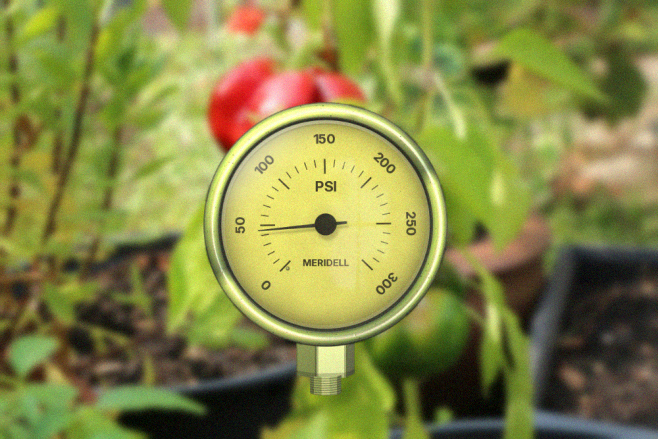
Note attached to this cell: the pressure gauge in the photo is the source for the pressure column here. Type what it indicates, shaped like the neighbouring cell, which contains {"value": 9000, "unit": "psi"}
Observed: {"value": 45, "unit": "psi"}
